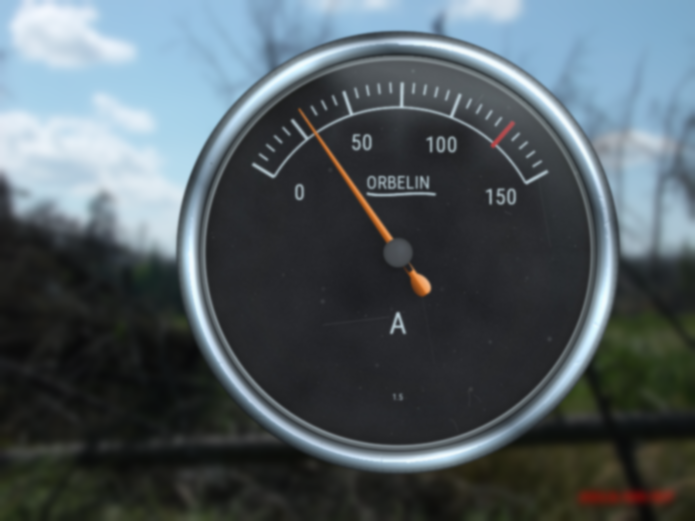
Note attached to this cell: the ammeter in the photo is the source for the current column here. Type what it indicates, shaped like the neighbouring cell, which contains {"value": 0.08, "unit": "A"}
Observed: {"value": 30, "unit": "A"}
